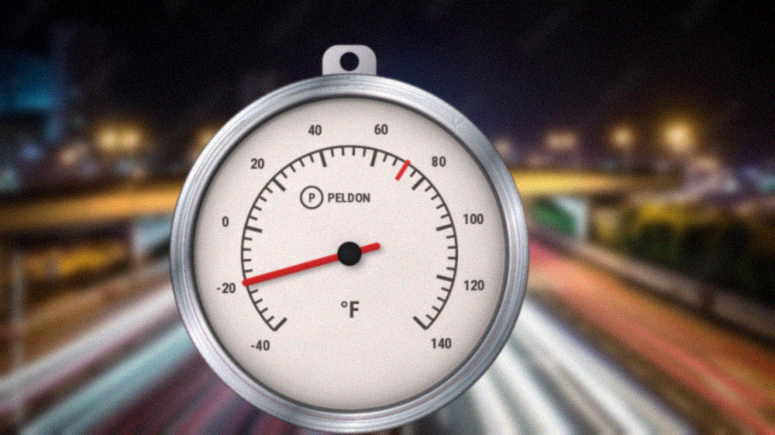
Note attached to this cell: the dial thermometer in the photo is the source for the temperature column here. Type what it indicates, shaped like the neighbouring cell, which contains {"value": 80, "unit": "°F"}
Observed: {"value": -20, "unit": "°F"}
